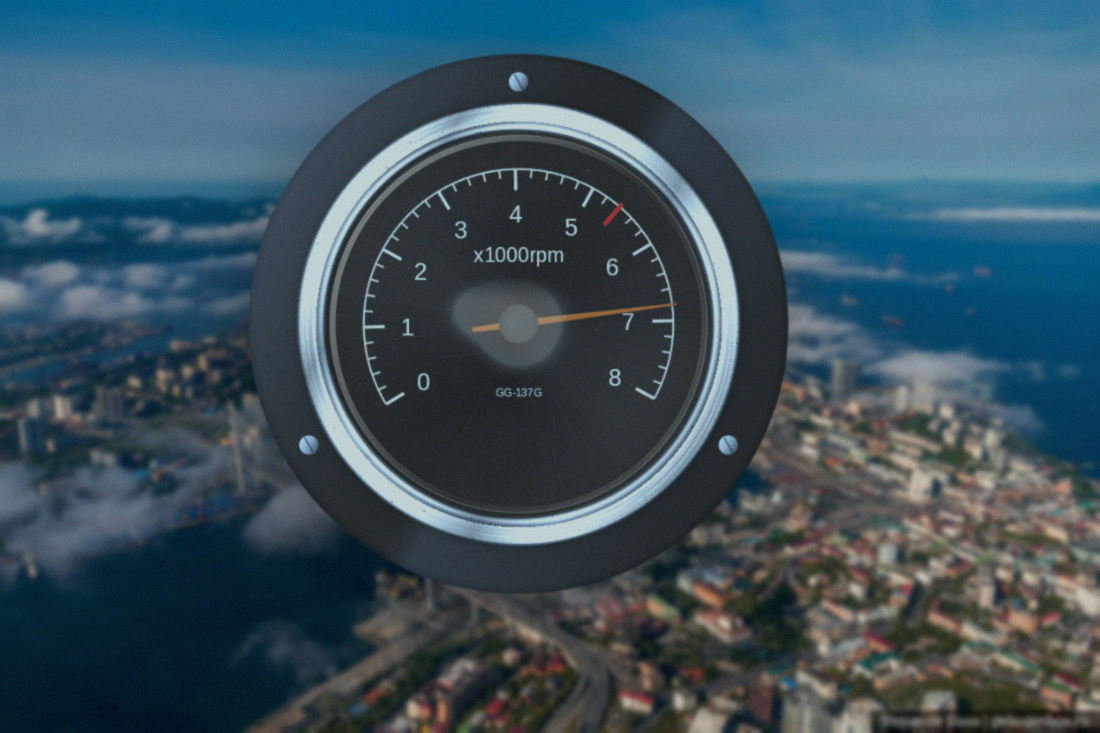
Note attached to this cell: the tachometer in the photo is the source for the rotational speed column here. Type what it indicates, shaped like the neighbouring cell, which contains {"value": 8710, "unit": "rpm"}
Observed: {"value": 6800, "unit": "rpm"}
